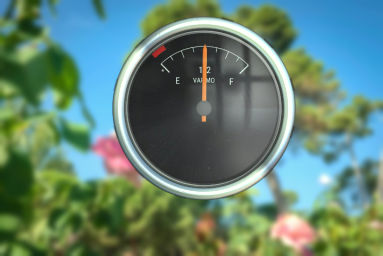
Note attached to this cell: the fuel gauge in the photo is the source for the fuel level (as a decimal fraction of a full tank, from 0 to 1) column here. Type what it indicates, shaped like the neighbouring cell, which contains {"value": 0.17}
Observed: {"value": 0.5}
